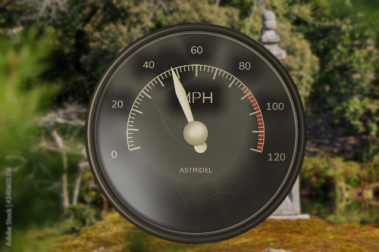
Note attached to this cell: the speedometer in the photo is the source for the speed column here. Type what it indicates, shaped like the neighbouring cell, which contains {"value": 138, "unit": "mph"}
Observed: {"value": 48, "unit": "mph"}
